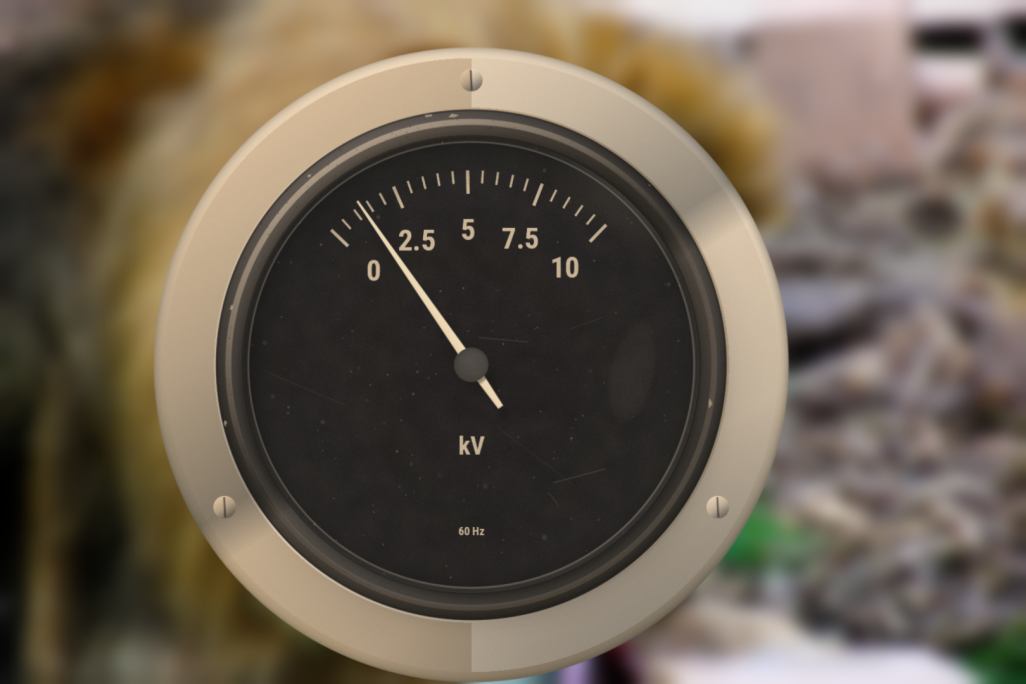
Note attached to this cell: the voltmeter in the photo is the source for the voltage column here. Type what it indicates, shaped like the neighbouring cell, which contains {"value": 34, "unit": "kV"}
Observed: {"value": 1.25, "unit": "kV"}
